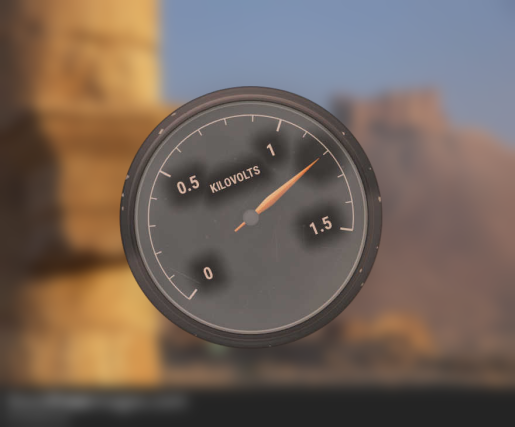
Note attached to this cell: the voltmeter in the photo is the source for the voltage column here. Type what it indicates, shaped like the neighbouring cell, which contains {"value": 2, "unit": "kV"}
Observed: {"value": 1.2, "unit": "kV"}
